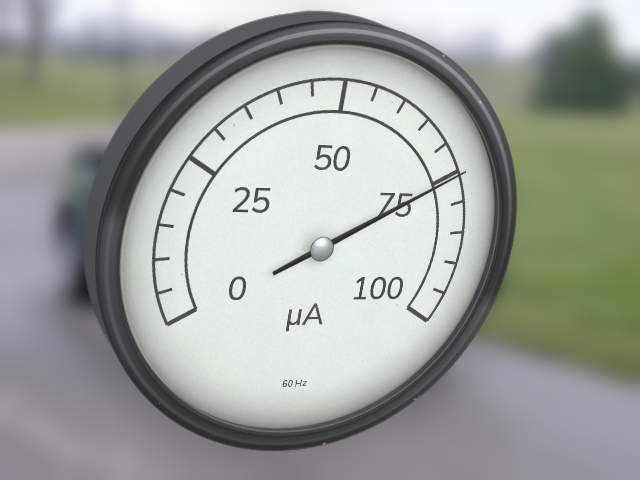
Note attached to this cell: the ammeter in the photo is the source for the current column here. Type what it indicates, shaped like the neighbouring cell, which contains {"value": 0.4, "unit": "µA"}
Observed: {"value": 75, "unit": "µA"}
